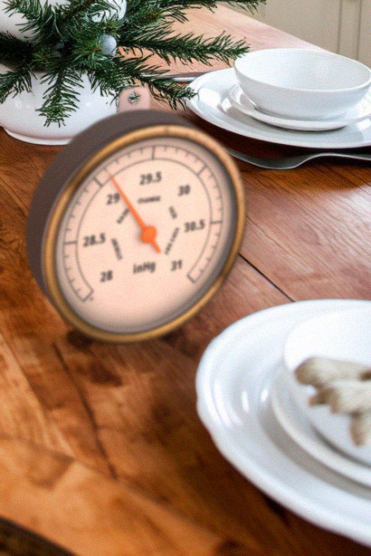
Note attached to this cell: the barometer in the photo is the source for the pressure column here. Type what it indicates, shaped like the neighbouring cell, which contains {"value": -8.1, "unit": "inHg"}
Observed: {"value": 29.1, "unit": "inHg"}
